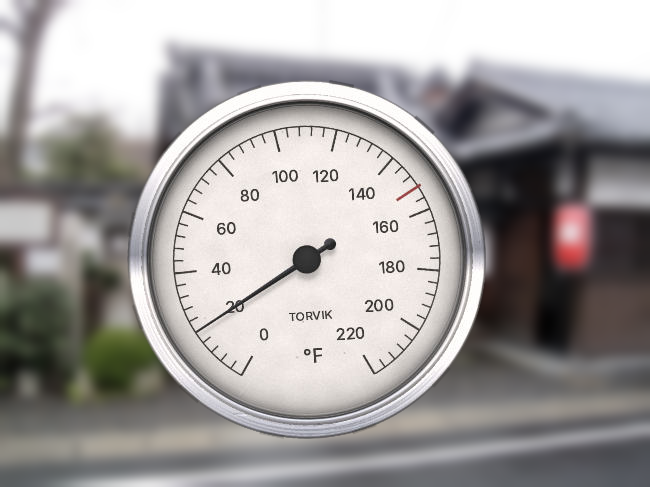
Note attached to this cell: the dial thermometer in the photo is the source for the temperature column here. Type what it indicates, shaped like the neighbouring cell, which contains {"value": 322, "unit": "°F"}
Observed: {"value": 20, "unit": "°F"}
